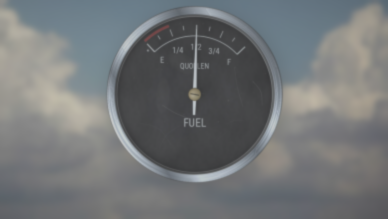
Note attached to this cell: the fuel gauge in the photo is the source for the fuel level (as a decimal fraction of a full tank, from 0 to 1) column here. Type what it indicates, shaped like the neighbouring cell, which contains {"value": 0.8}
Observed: {"value": 0.5}
